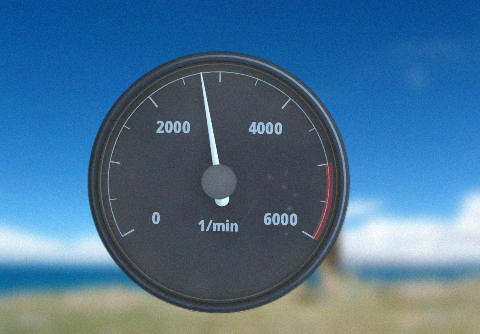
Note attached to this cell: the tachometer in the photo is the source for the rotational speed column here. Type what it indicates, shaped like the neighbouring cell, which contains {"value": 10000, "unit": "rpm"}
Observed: {"value": 2750, "unit": "rpm"}
